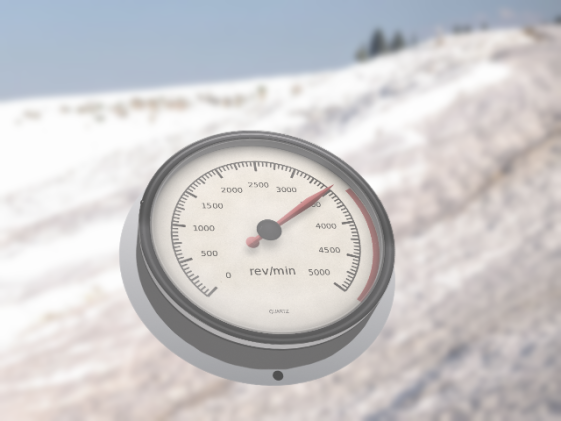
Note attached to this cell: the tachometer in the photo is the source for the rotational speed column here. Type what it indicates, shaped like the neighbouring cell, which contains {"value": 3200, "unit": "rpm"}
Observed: {"value": 3500, "unit": "rpm"}
